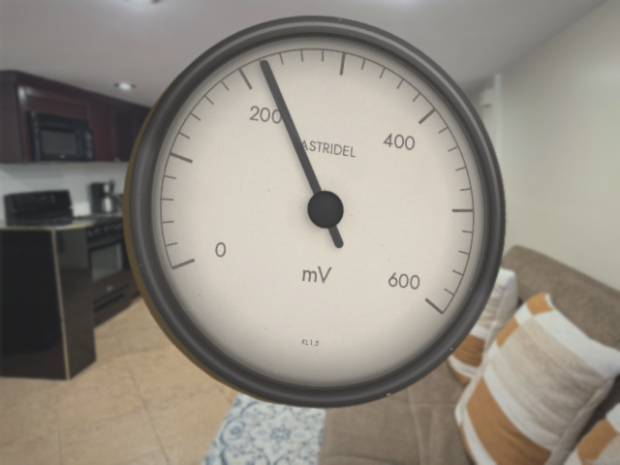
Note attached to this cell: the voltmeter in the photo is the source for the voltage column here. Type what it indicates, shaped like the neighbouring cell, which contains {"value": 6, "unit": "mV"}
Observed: {"value": 220, "unit": "mV"}
